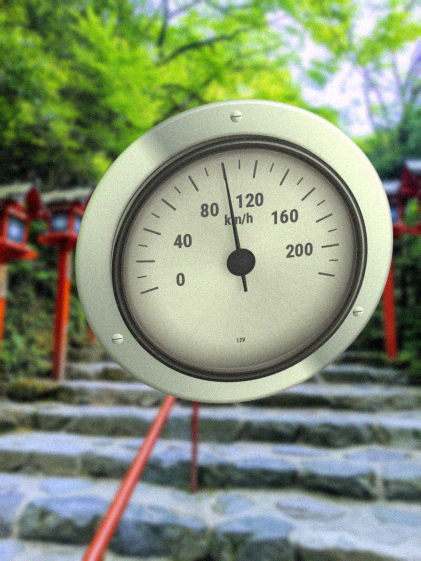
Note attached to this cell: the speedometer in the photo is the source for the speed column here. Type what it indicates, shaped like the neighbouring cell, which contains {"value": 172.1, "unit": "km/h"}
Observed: {"value": 100, "unit": "km/h"}
